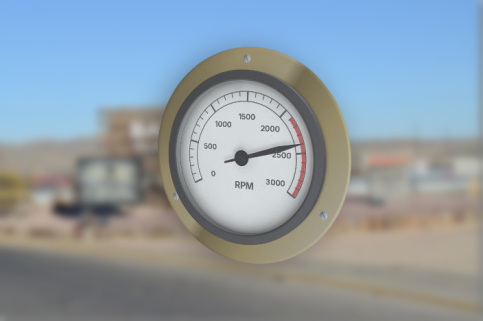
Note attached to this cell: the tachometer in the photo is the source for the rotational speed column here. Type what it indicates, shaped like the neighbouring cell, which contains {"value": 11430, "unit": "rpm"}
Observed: {"value": 2400, "unit": "rpm"}
